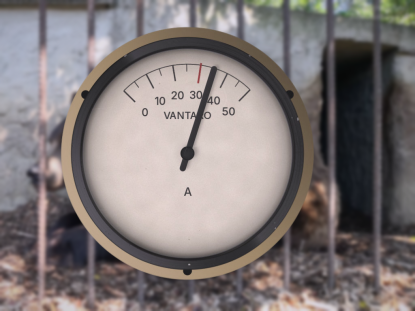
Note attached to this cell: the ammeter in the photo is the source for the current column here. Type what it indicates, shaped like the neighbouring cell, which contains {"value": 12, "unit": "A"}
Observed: {"value": 35, "unit": "A"}
